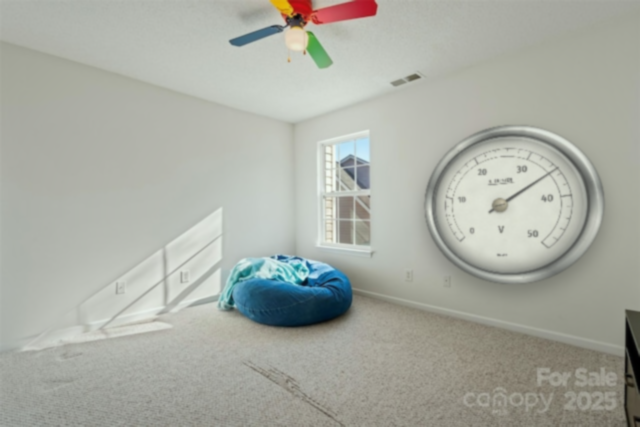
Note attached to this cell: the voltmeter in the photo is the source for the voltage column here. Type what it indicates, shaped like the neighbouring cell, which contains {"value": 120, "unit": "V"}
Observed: {"value": 35, "unit": "V"}
